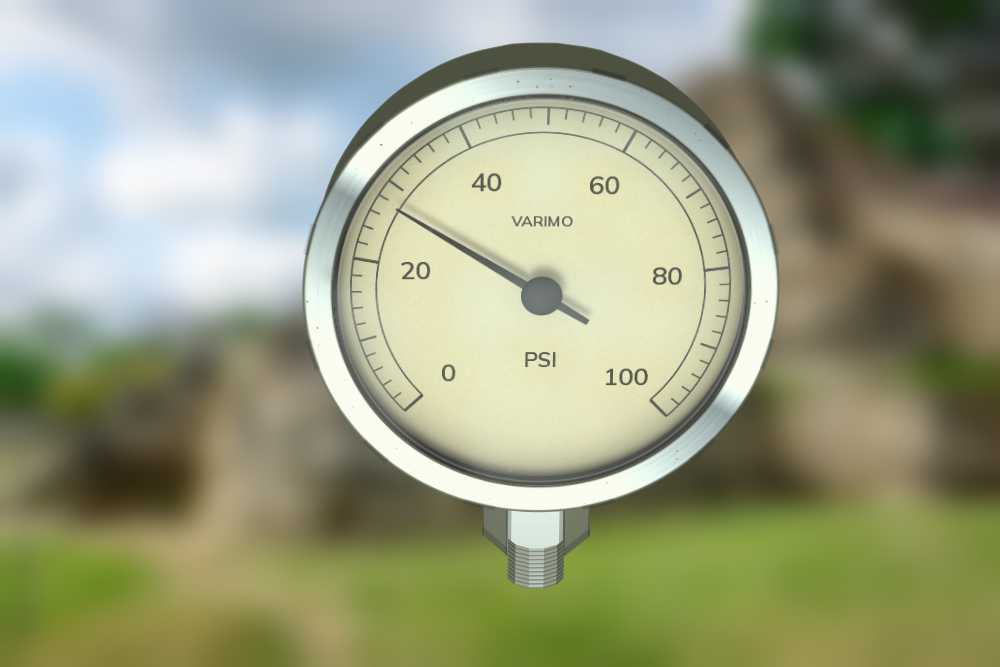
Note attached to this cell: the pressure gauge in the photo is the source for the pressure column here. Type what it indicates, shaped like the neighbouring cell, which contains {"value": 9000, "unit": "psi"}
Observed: {"value": 28, "unit": "psi"}
